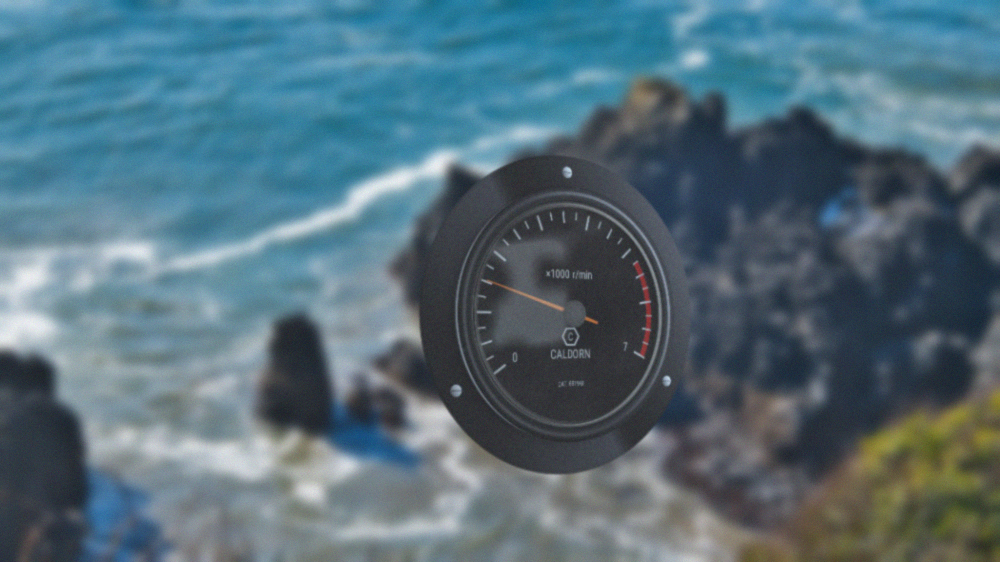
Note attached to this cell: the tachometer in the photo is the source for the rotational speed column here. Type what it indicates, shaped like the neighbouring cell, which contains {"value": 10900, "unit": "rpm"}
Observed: {"value": 1500, "unit": "rpm"}
